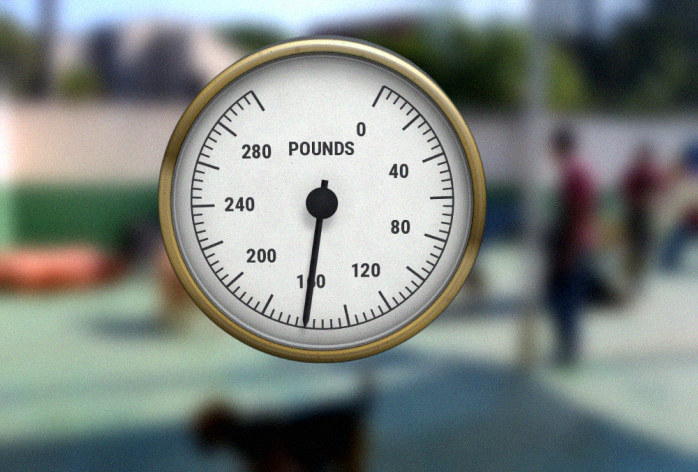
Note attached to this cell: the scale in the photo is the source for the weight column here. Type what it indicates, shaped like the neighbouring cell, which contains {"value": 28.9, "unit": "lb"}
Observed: {"value": 160, "unit": "lb"}
